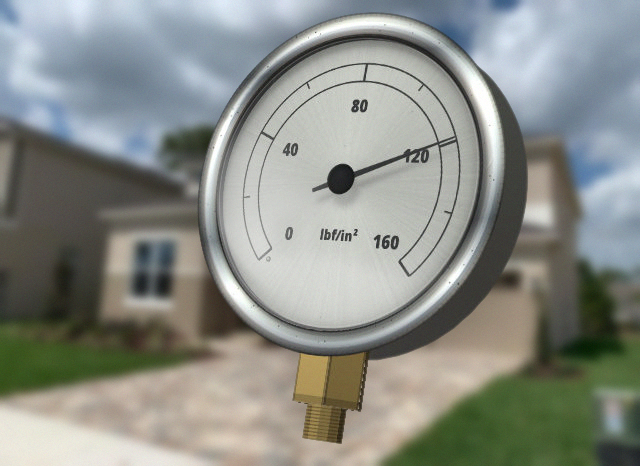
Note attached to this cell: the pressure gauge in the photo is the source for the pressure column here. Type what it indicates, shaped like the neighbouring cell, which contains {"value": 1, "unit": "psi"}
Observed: {"value": 120, "unit": "psi"}
